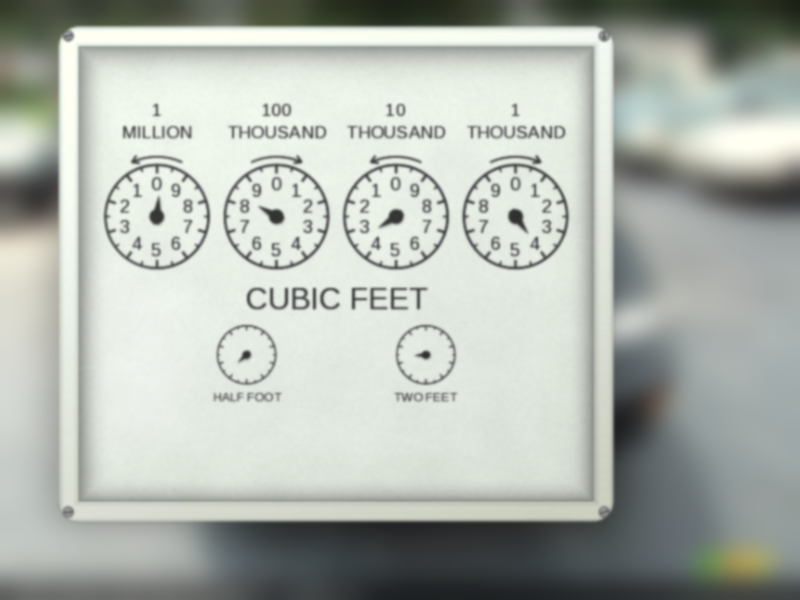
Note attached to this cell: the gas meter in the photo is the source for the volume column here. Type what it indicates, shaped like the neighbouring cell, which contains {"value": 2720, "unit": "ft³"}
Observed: {"value": 983400, "unit": "ft³"}
